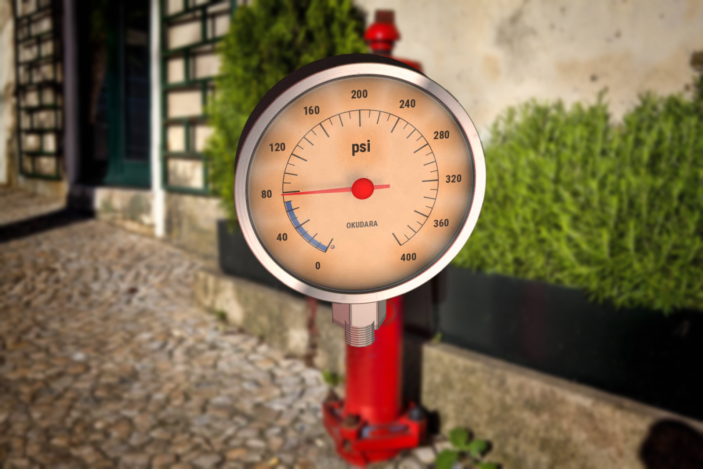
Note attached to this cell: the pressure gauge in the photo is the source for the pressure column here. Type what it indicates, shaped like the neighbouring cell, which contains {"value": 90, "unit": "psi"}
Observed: {"value": 80, "unit": "psi"}
